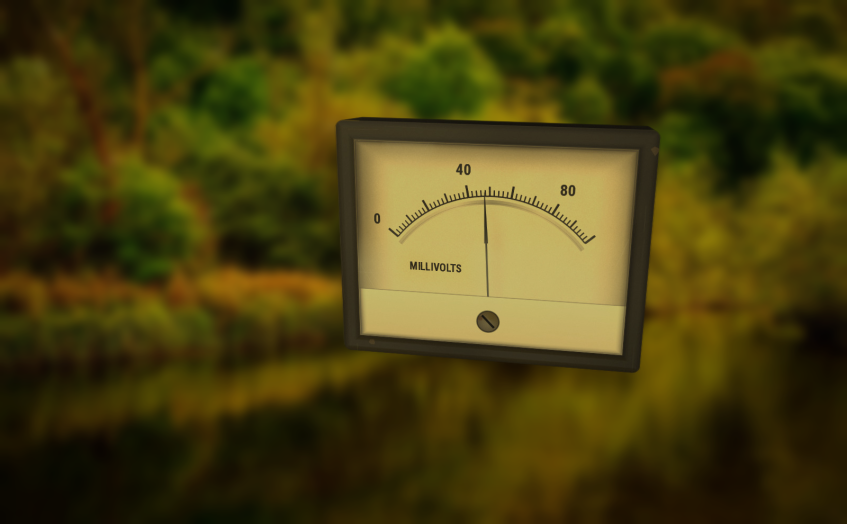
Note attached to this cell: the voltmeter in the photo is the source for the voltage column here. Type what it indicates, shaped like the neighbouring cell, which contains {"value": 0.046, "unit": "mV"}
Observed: {"value": 48, "unit": "mV"}
